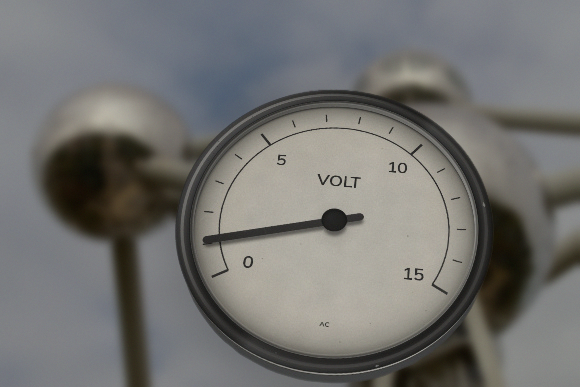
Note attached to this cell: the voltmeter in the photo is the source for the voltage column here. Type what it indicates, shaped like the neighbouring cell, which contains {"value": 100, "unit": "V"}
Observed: {"value": 1, "unit": "V"}
